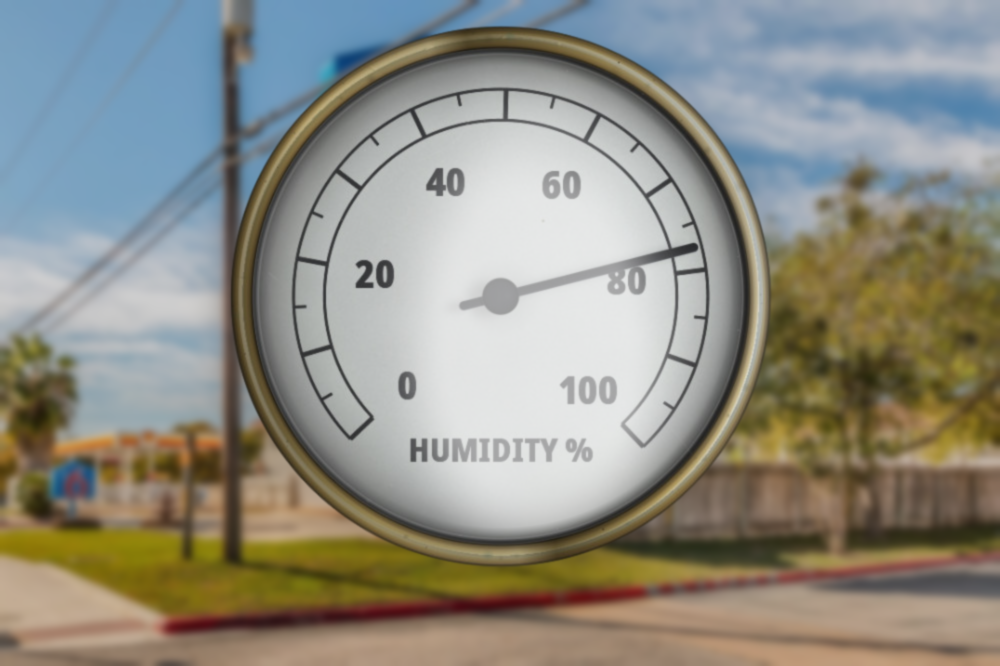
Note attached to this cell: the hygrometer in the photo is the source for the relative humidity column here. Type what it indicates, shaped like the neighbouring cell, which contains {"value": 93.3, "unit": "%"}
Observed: {"value": 77.5, "unit": "%"}
